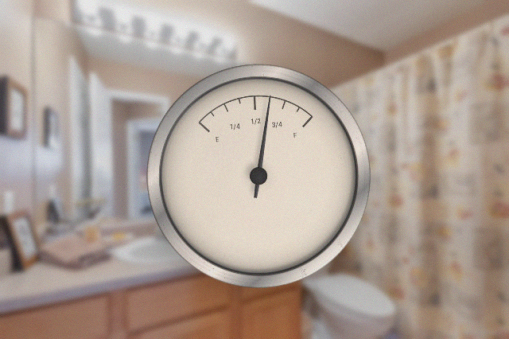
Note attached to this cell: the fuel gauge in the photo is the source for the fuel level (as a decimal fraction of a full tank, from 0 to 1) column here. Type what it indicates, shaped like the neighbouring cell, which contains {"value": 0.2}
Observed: {"value": 0.625}
